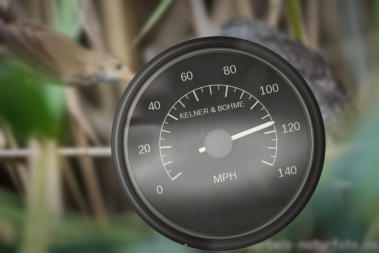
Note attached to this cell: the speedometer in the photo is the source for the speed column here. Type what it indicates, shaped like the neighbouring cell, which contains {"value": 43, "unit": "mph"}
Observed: {"value": 115, "unit": "mph"}
